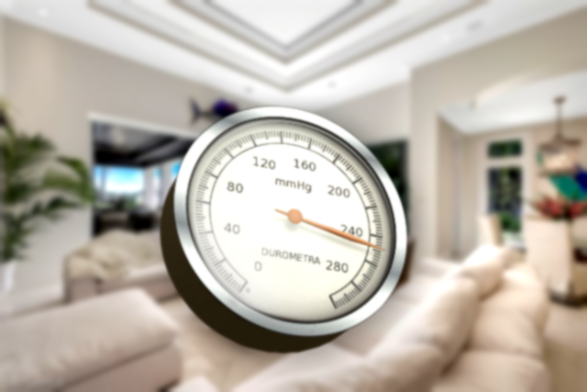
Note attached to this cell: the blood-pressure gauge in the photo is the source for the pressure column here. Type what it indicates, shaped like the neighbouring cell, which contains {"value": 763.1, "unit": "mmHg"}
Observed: {"value": 250, "unit": "mmHg"}
